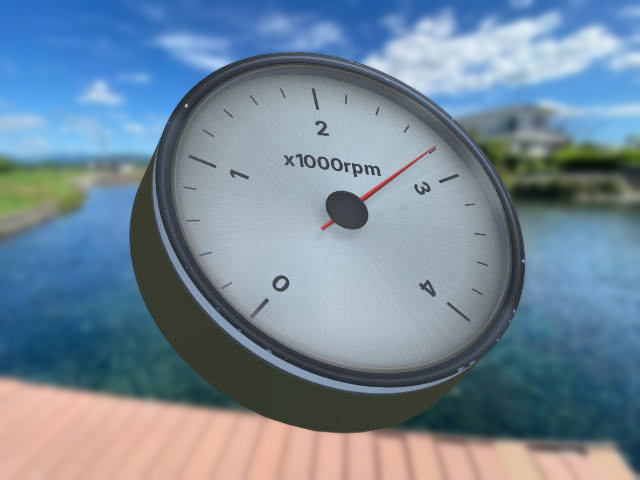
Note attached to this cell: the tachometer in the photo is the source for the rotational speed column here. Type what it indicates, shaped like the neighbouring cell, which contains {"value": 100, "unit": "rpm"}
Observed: {"value": 2800, "unit": "rpm"}
